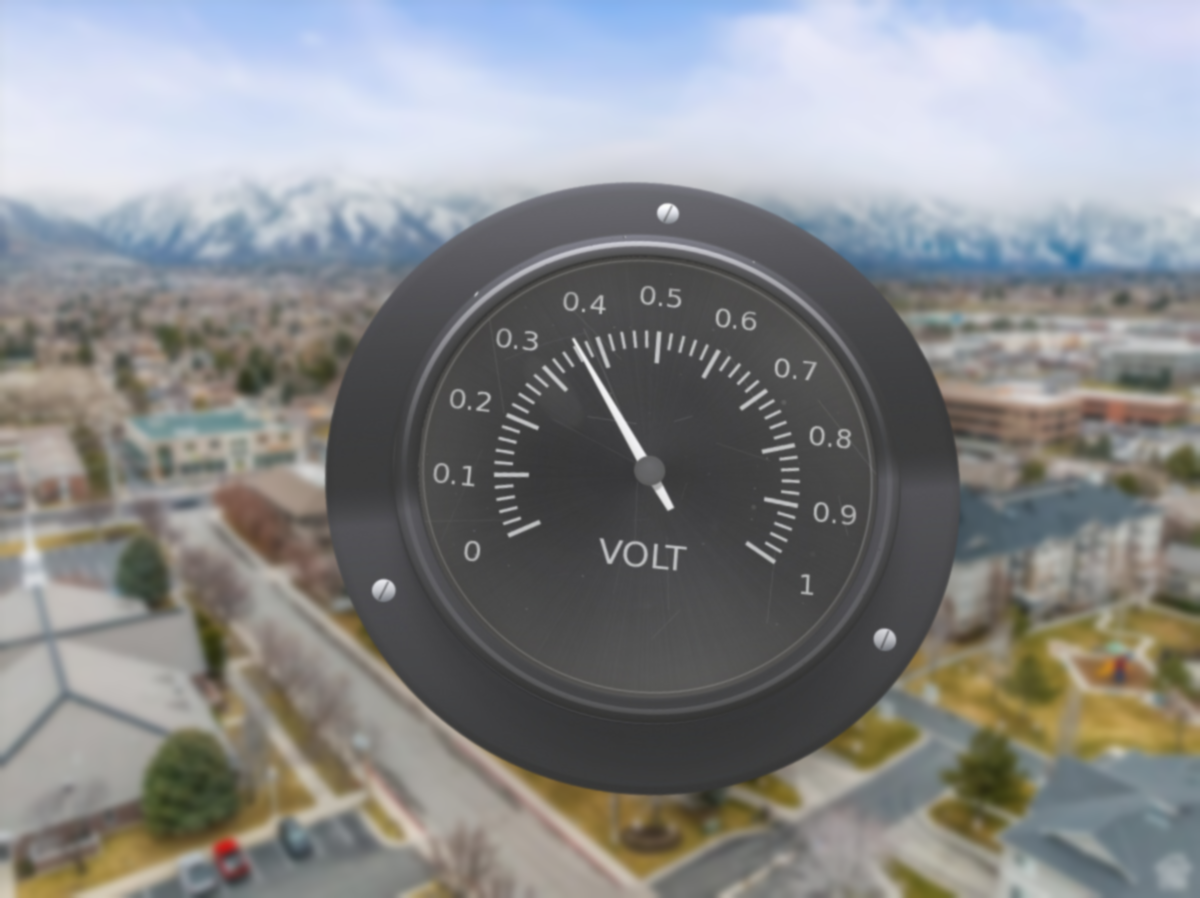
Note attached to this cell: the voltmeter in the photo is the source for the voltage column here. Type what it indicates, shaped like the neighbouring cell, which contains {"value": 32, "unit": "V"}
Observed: {"value": 0.36, "unit": "V"}
